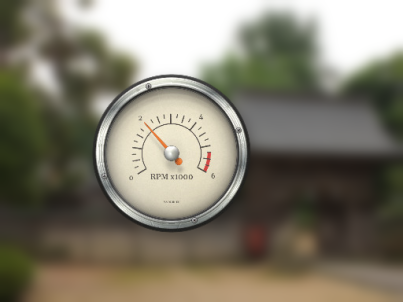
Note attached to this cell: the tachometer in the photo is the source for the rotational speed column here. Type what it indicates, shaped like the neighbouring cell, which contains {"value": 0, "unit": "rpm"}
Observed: {"value": 2000, "unit": "rpm"}
